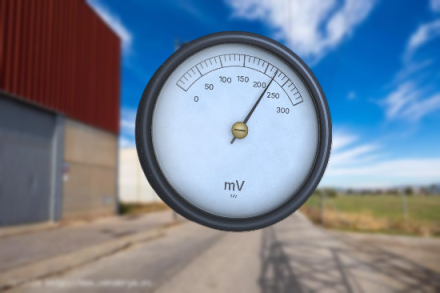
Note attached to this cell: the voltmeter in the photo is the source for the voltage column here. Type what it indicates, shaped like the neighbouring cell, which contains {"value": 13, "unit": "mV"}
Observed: {"value": 220, "unit": "mV"}
